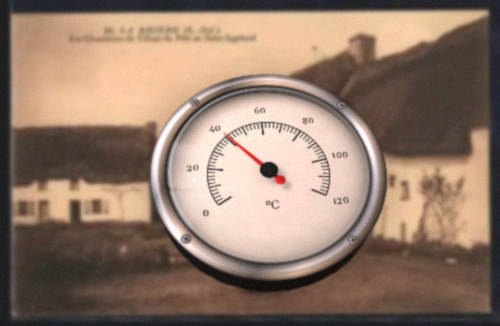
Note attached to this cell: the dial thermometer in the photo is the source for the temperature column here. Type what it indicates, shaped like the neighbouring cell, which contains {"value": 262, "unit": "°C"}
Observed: {"value": 40, "unit": "°C"}
